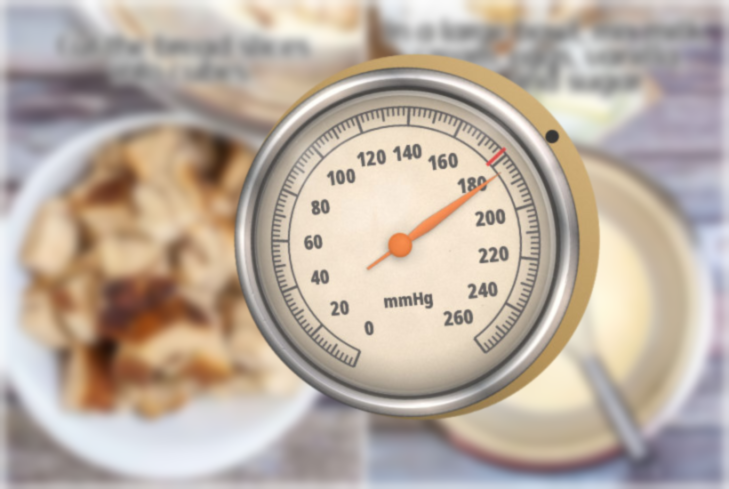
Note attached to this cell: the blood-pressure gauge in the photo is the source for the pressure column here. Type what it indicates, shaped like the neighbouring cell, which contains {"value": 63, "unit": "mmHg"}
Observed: {"value": 184, "unit": "mmHg"}
